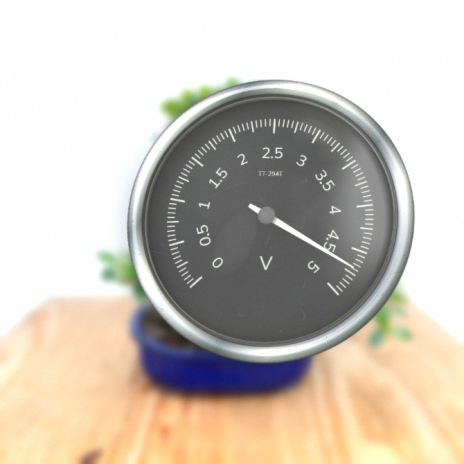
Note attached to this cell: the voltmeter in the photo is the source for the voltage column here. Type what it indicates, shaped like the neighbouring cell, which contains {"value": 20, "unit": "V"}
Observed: {"value": 4.7, "unit": "V"}
